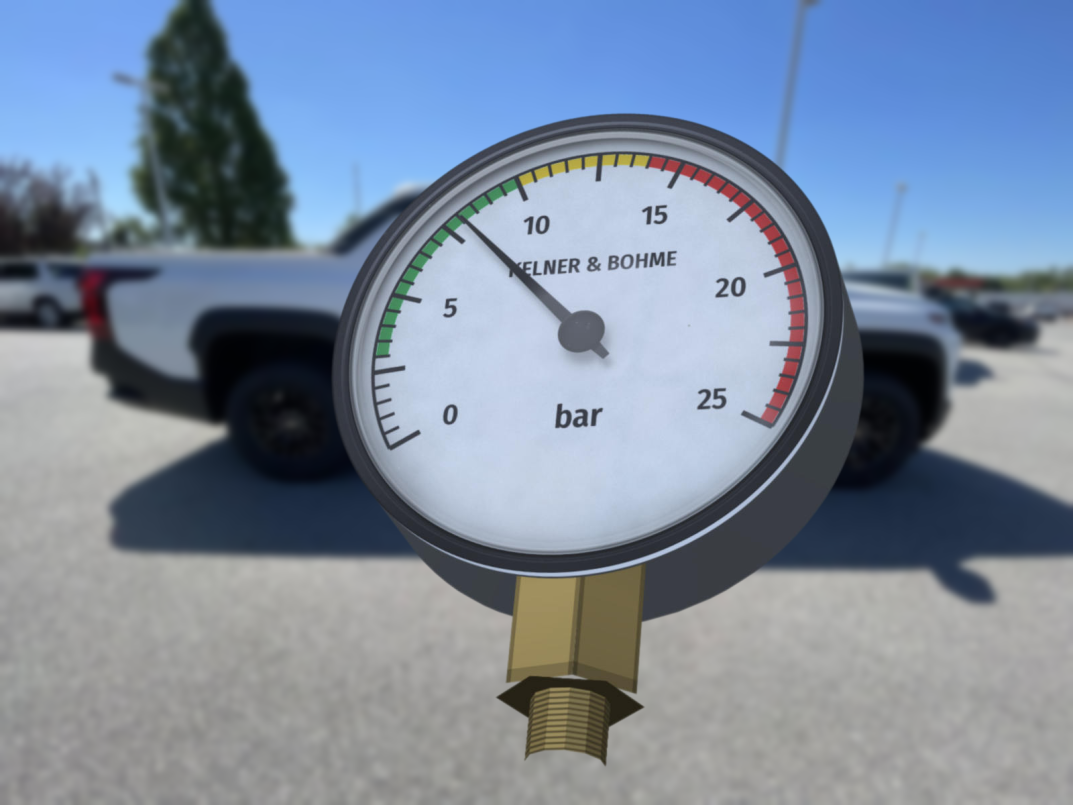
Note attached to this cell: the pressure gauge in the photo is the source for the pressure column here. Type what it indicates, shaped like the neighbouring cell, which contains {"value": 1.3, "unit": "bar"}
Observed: {"value": 8, "unit": "bar"}
